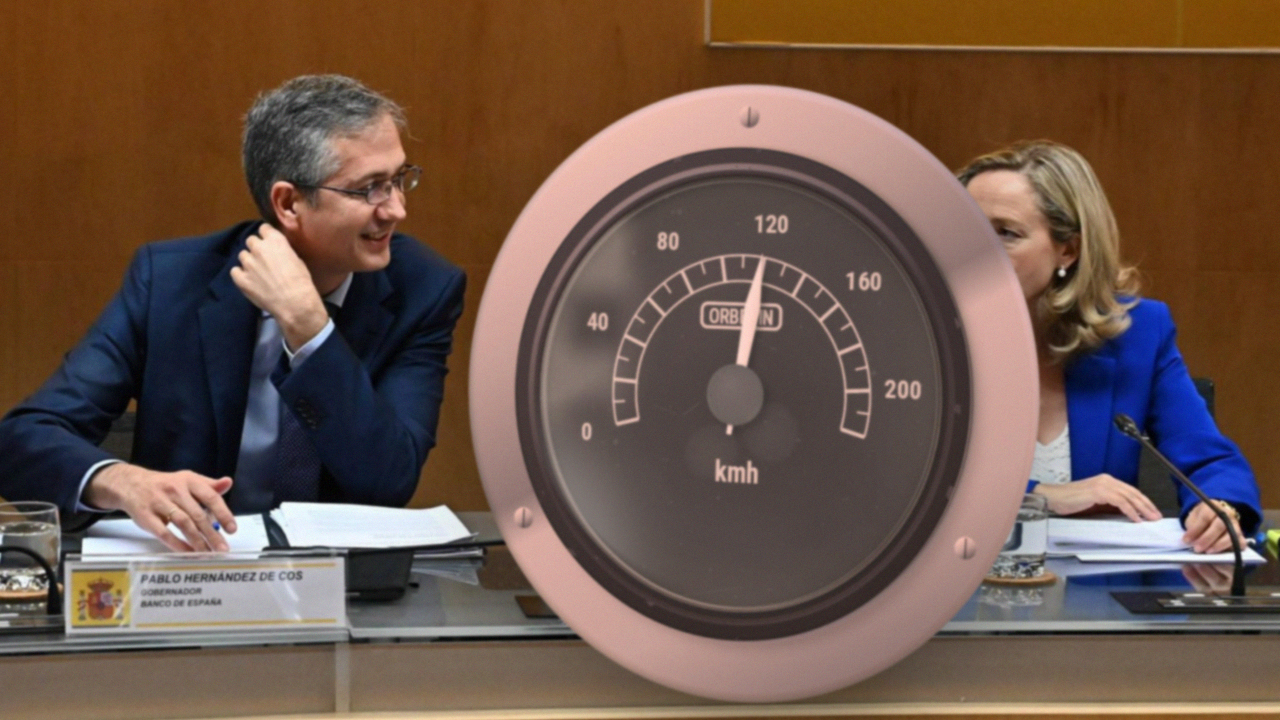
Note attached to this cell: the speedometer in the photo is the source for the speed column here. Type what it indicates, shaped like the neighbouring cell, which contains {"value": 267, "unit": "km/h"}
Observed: {"value": 120, "unit": "km/h"}
